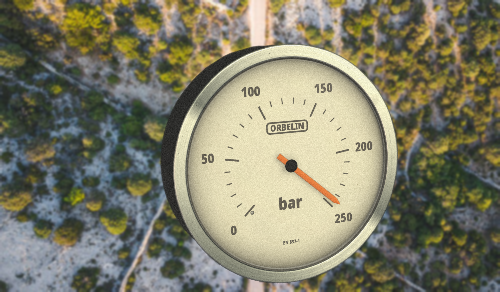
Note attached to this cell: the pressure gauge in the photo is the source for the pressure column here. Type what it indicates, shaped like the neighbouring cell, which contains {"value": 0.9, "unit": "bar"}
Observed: {"value": 245, "unit": "bar"}
